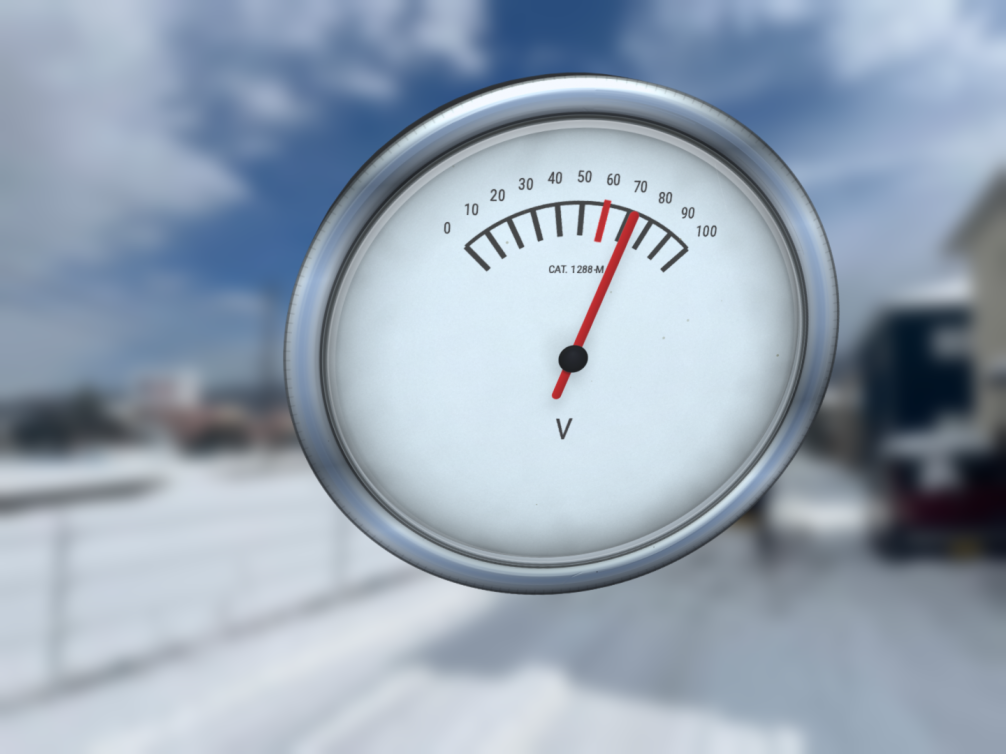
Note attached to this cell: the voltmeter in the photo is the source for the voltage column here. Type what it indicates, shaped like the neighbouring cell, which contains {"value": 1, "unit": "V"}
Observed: {"value": 70, "unit": "V"}
